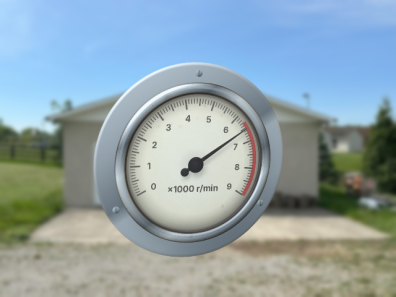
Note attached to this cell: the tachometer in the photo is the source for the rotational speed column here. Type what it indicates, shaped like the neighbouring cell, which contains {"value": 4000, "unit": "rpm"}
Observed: {"value": 6500, "unit": "rpm"}
